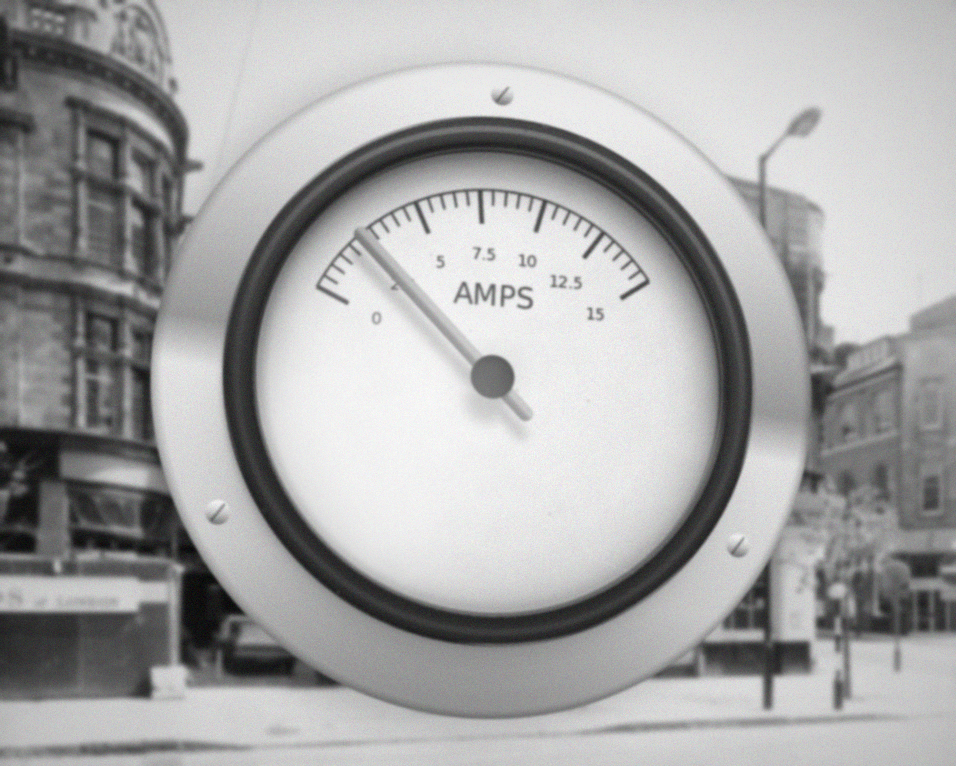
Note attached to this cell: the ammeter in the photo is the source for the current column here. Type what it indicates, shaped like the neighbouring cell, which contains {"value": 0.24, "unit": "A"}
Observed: {"value": 2.5, "unit": "A"}
